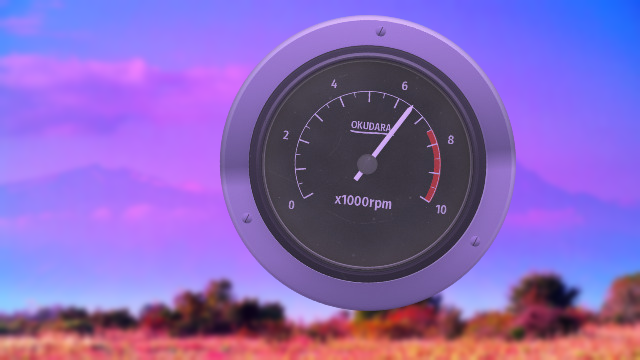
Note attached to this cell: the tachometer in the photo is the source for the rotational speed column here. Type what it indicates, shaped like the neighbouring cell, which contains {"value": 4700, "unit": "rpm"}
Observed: {"value": 6500, "unit": "rpm"}
